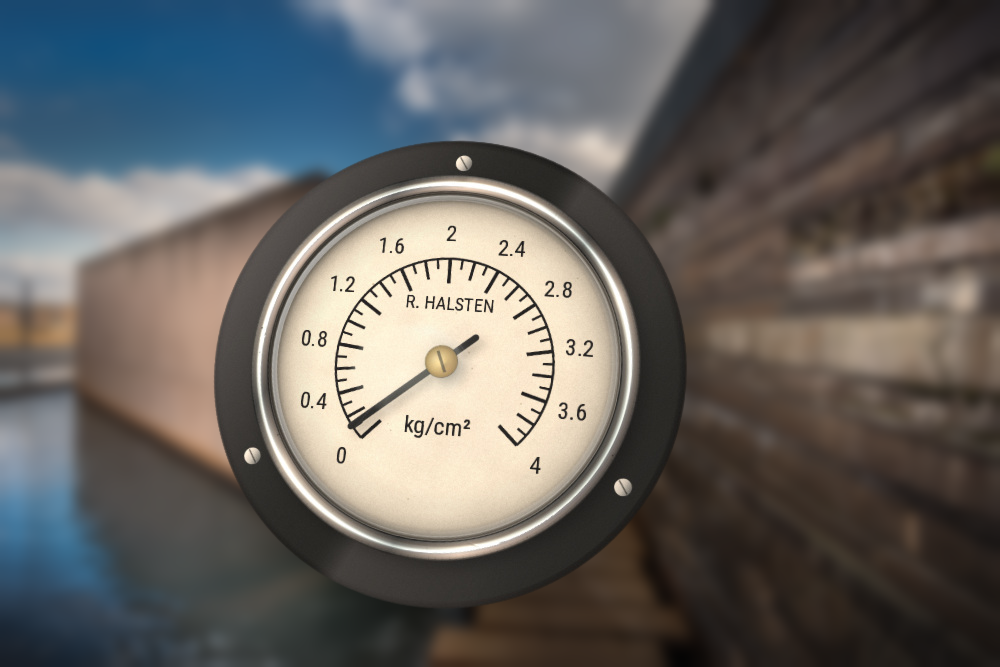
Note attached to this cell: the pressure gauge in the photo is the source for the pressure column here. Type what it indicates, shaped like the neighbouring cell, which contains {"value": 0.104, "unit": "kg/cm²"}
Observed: {"value": 0.1, "unit": "kg/cm²"}
